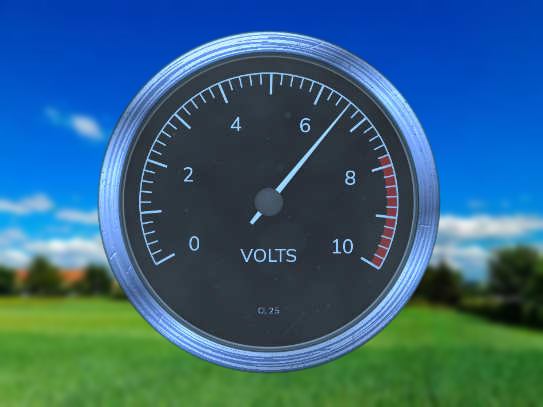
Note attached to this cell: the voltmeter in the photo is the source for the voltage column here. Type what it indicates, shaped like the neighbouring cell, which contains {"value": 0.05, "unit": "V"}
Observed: {"value": 6.6, "unit": "V"}
